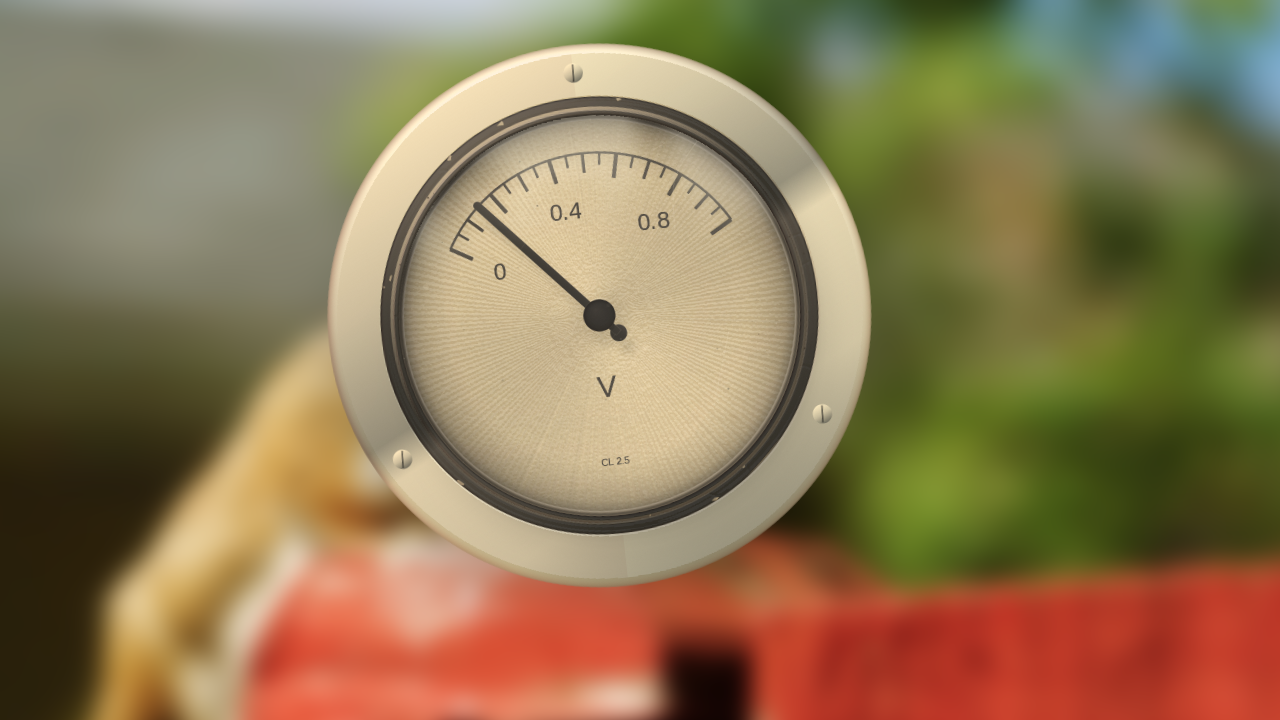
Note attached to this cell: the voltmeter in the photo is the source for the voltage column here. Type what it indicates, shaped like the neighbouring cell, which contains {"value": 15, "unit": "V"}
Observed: {"value": 0.15, "unit": "V"}
